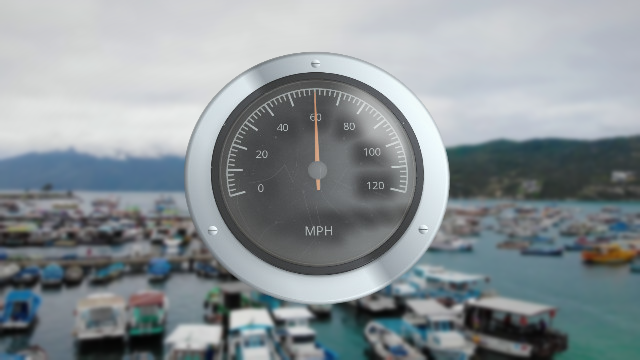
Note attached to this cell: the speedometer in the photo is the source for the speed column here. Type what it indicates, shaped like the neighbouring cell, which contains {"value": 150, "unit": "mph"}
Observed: {"value": 60, "unit": "mph"}
